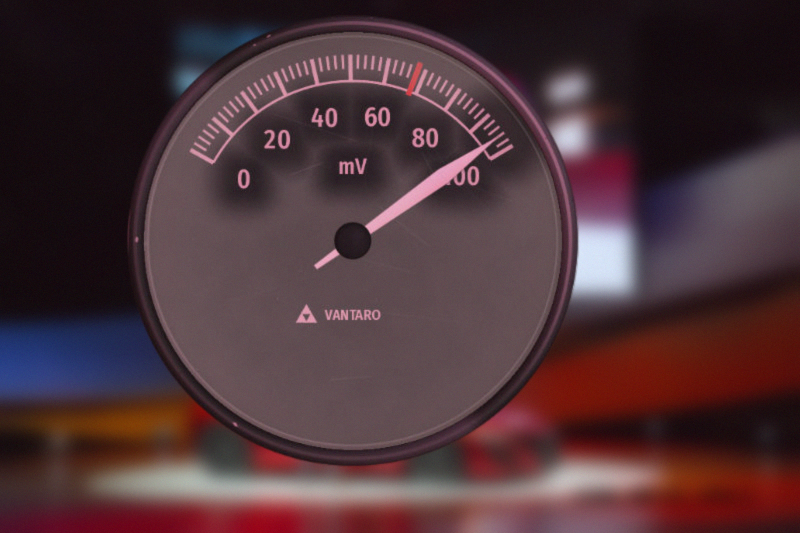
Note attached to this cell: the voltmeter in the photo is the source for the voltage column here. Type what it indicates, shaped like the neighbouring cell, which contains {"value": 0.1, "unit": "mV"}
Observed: {"value": 96, "unit": "mV"}
